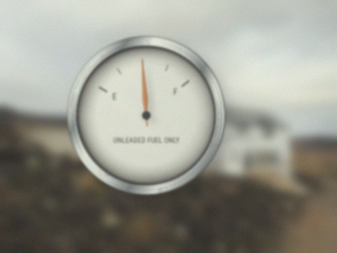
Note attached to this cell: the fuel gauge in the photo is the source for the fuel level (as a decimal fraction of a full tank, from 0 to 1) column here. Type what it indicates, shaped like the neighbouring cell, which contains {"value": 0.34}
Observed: {"value": 0.5}
